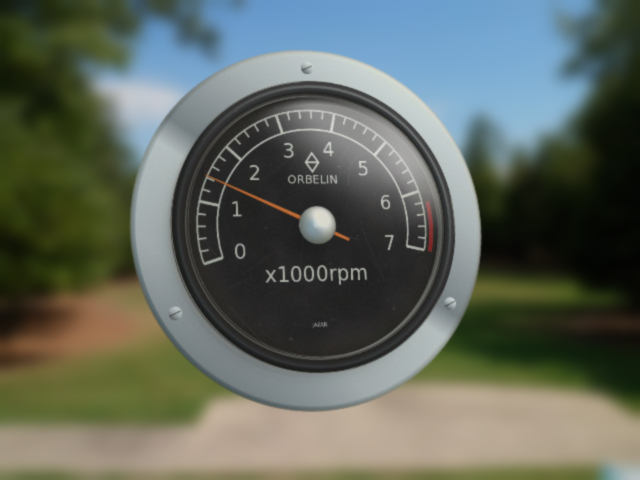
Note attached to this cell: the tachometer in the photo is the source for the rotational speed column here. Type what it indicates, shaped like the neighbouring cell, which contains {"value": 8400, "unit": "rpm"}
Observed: {"value": 1400, "unit": "rpm"}
